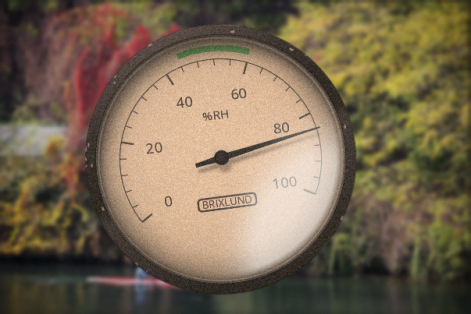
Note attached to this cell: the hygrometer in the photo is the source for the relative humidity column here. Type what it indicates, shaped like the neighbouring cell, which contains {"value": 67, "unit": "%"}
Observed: {"value": 84, "unit": "%"}
